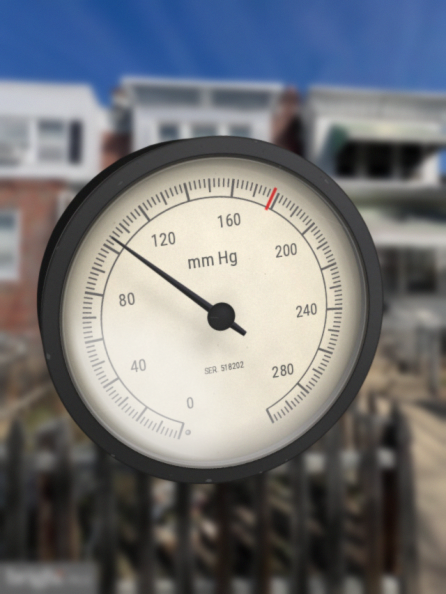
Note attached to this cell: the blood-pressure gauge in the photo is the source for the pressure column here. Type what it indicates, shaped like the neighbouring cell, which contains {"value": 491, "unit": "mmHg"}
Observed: {"value": 104, "unit": "mmHg"}
